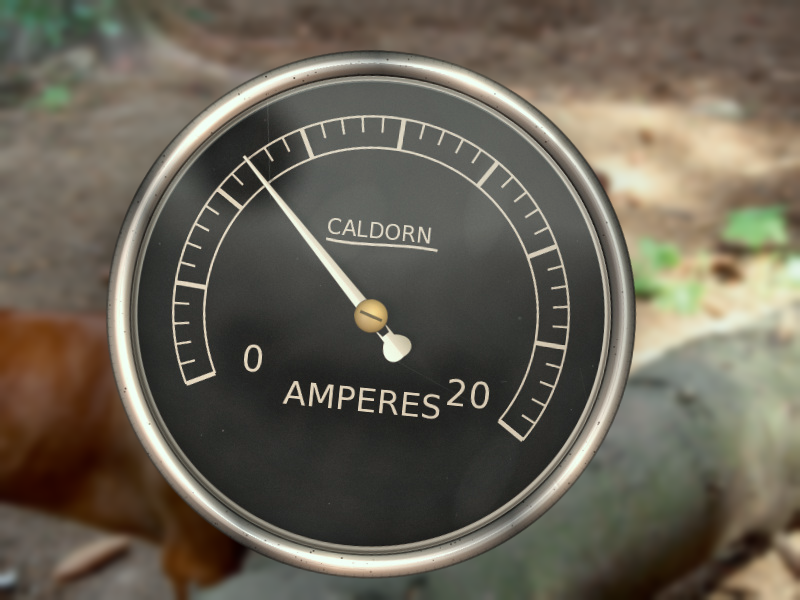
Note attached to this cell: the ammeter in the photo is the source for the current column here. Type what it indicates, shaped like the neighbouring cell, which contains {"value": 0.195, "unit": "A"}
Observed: {"value": 6, "unit": "A"}
